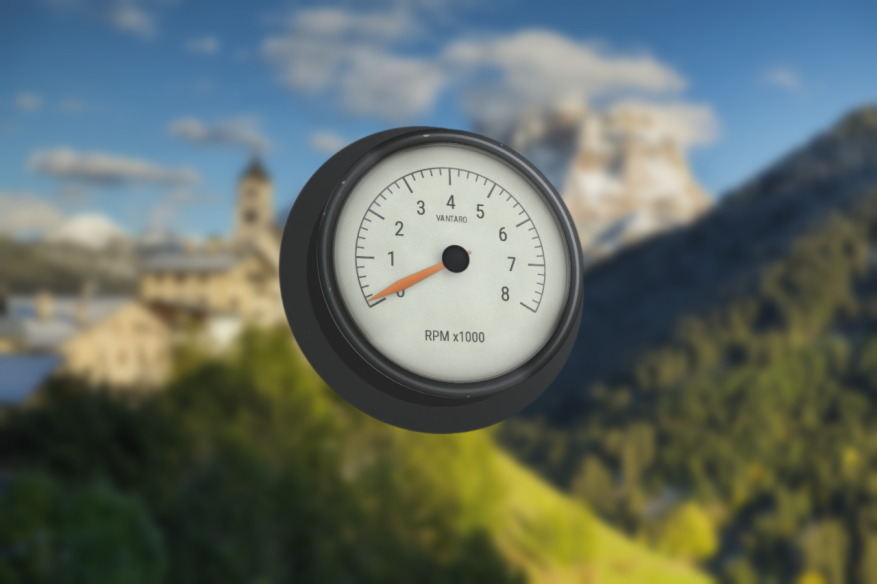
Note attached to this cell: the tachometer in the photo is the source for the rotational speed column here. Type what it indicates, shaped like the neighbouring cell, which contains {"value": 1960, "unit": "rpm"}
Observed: {"value": 100, "unit": "rpm"}
